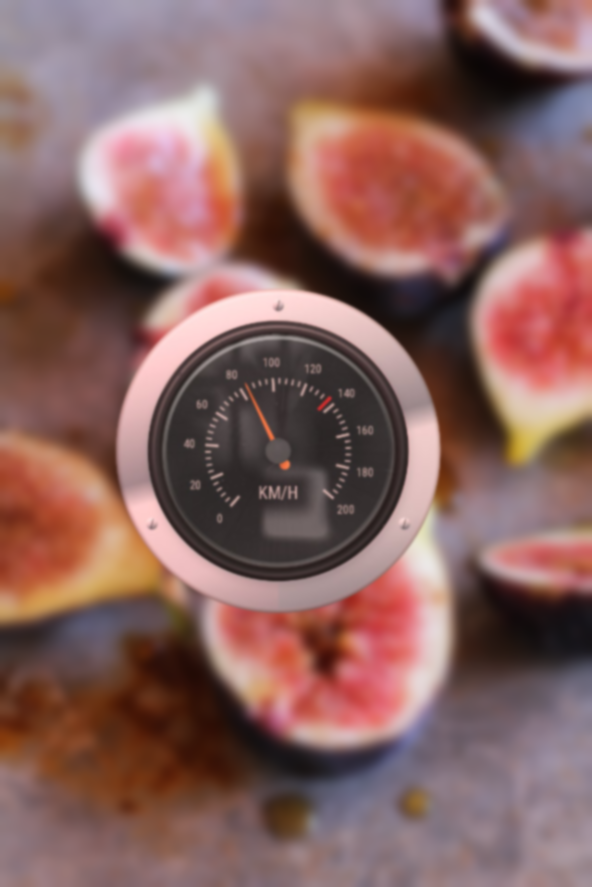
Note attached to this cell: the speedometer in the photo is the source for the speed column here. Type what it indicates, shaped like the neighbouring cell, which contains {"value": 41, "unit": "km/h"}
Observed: {"value": 84, "unit": "km/h"}
